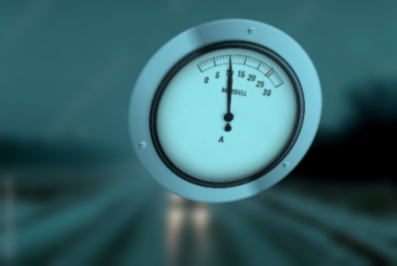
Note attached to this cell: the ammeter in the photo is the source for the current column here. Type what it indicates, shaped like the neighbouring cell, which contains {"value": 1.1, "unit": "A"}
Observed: {"value": 10, "unit": "A"}
